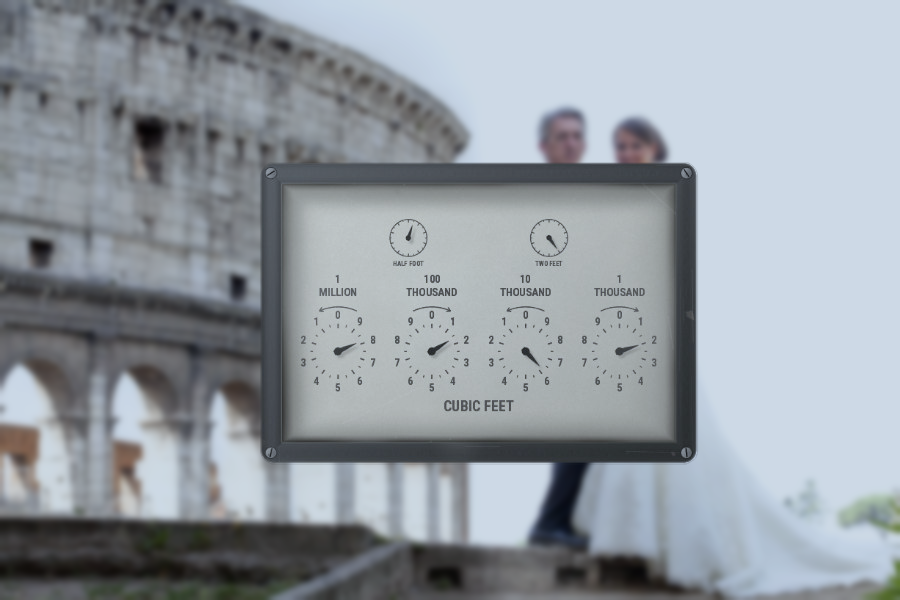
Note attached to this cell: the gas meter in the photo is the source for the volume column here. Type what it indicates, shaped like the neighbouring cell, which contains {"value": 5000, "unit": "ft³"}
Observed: {"value": 816200, "unit": "ft³"}
